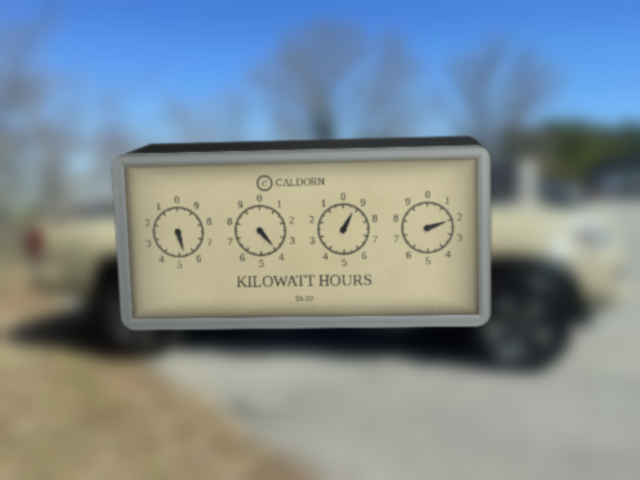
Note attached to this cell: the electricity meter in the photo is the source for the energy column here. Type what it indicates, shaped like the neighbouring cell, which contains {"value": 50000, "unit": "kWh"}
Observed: {"value": 5392, "unit": "kWh"}
